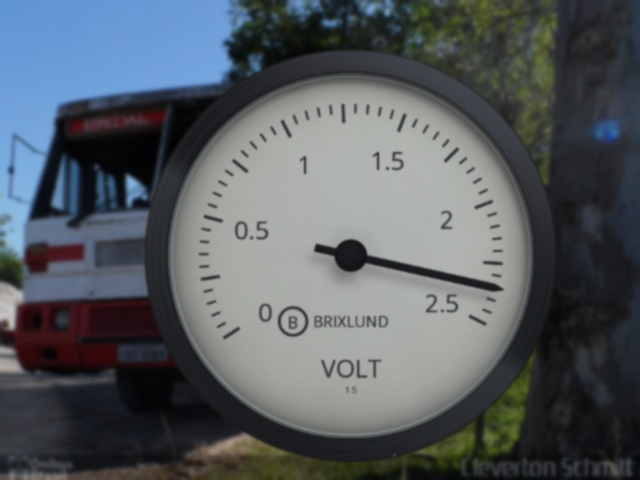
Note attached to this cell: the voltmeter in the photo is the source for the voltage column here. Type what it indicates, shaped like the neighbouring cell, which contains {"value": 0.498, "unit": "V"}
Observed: {"value": 2.35, "unit": "V"}
